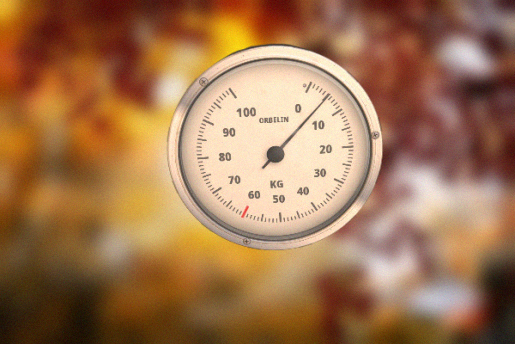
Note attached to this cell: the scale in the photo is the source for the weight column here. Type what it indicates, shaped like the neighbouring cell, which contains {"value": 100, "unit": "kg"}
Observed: {"value": 5, "unit": "kg"}
